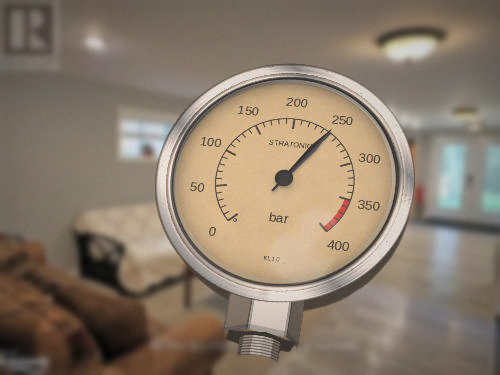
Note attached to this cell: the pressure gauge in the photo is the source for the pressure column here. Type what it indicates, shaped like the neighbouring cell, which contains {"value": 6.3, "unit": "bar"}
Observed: {"value": 250, "unit": "bar"}
